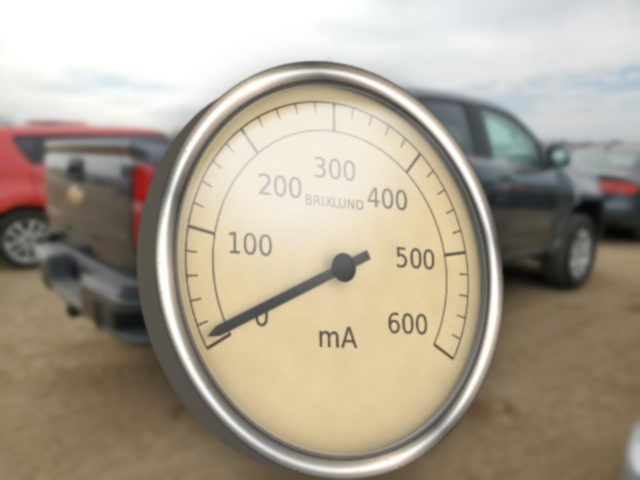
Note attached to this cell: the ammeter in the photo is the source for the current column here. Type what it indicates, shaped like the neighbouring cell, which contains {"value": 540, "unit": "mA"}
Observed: {"value": 10, "unit": "mA"}
